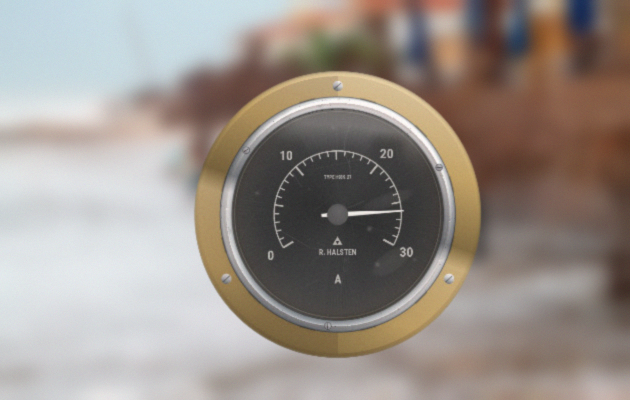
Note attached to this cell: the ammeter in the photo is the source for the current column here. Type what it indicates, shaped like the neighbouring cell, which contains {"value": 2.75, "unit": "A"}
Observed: {"value": 26, "unit": "A"}
